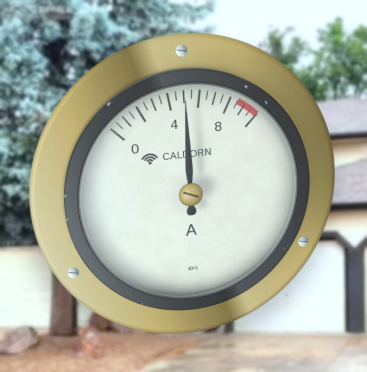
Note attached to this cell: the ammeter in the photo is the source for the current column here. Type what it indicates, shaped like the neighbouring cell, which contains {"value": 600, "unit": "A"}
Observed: {"value": 5, "unit": "A"}
